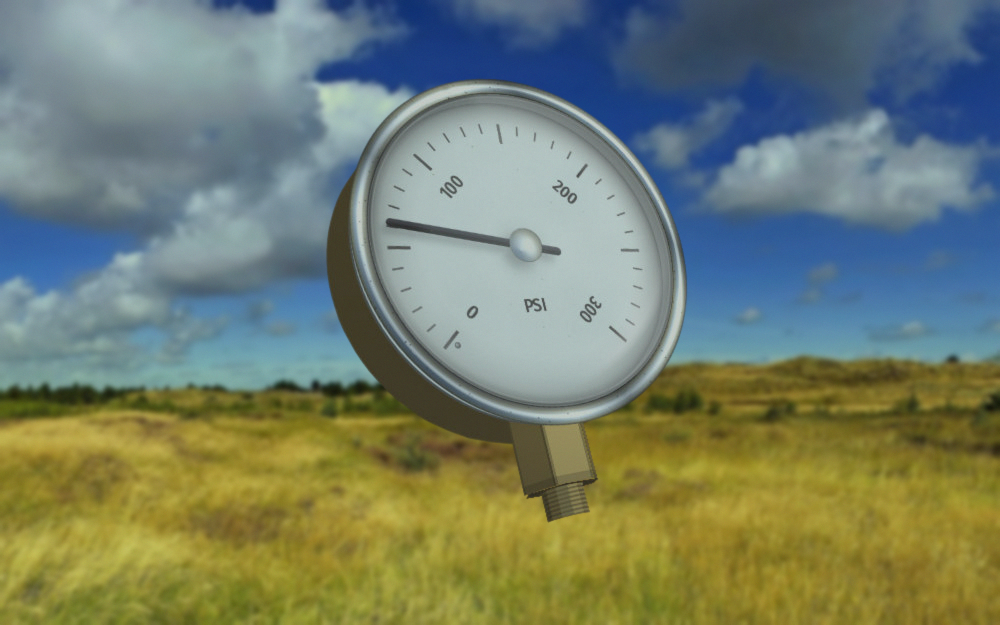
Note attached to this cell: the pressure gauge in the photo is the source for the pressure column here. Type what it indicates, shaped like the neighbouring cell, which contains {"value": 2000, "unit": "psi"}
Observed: {"value": 60, "unit": "psi"}
